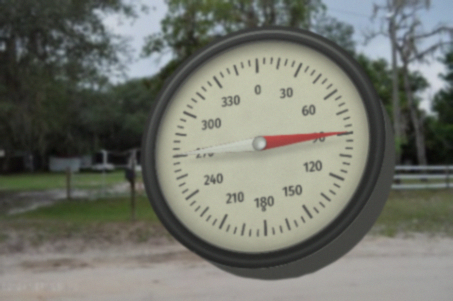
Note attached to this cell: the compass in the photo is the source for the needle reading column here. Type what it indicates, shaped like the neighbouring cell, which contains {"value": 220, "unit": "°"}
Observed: {"value": 90, "unit": "°"}
